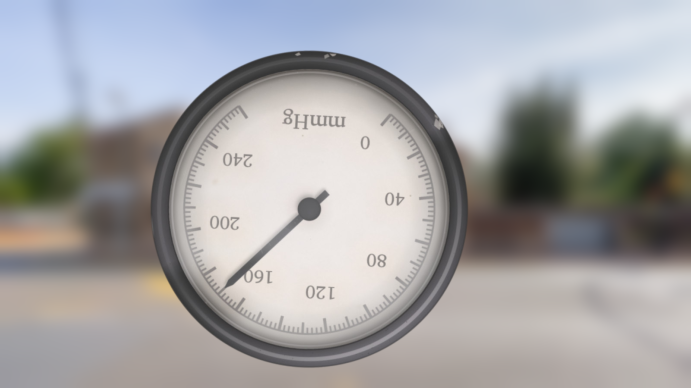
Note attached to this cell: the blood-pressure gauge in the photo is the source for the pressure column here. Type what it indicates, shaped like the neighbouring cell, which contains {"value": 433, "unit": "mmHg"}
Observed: {"value": 170, "unit": "mmHg"}
